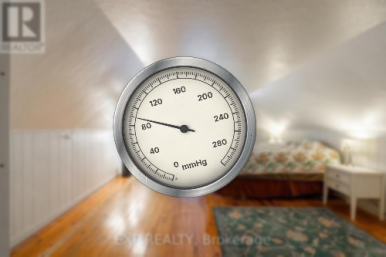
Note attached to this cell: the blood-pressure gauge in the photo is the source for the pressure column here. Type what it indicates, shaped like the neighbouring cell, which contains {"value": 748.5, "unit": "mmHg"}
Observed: {"value": 90, "unit": "mmHg"}
